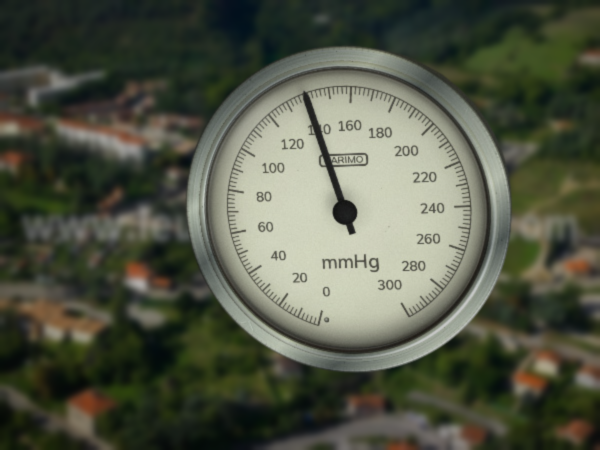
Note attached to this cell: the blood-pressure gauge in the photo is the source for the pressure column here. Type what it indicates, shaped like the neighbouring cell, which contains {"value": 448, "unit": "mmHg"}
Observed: {"value": 140, "unit": "mmHg"}
